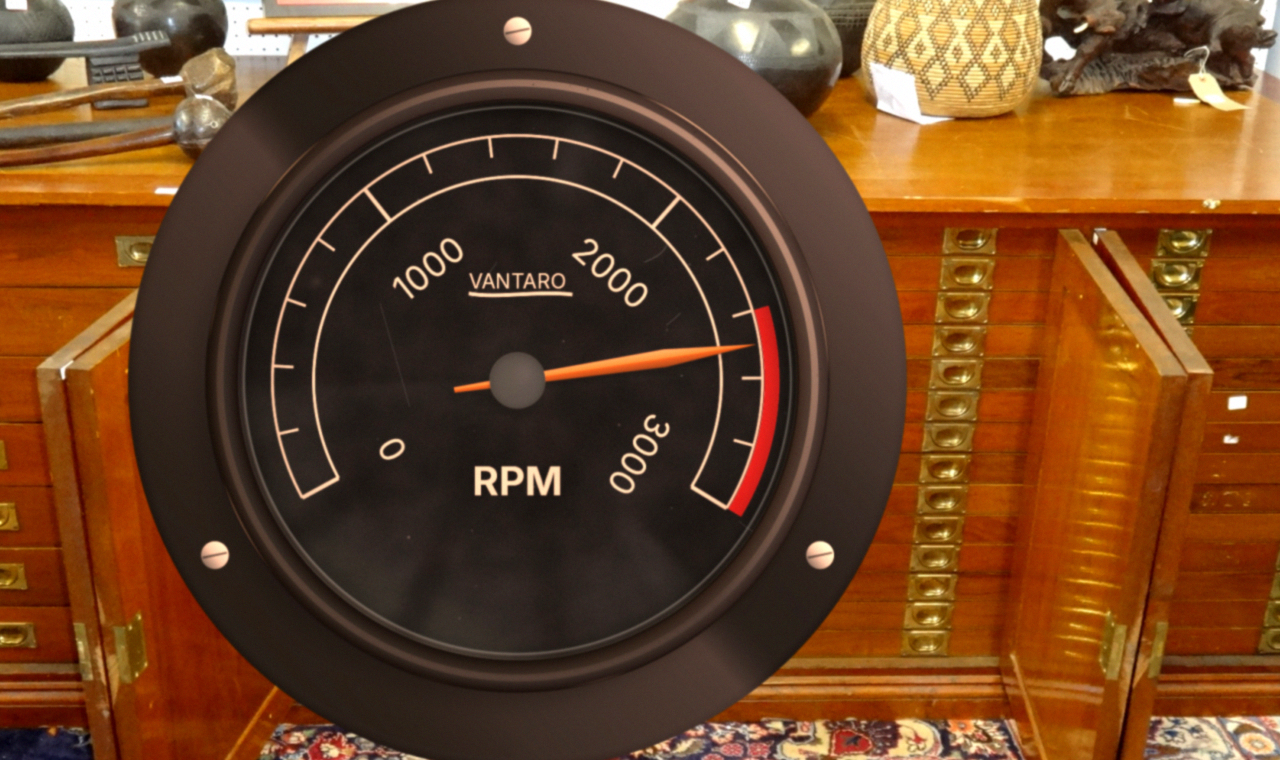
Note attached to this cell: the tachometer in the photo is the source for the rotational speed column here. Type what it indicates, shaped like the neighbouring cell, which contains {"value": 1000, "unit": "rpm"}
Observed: {"value": 2500, "unit": "rpm"}
